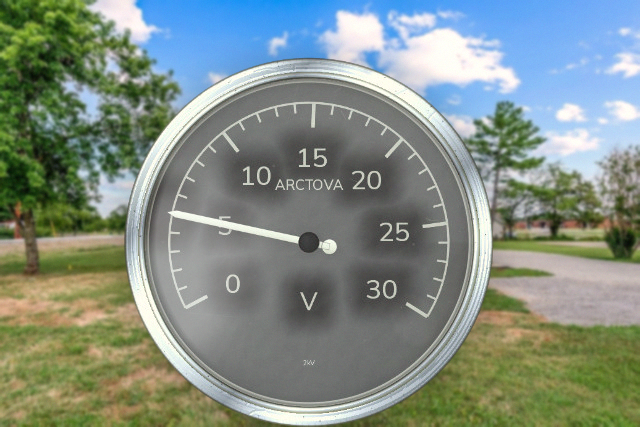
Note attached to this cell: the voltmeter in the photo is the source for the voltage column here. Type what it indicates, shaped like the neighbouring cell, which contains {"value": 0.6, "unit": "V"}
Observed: {"value": 5, "unit": "V"}
